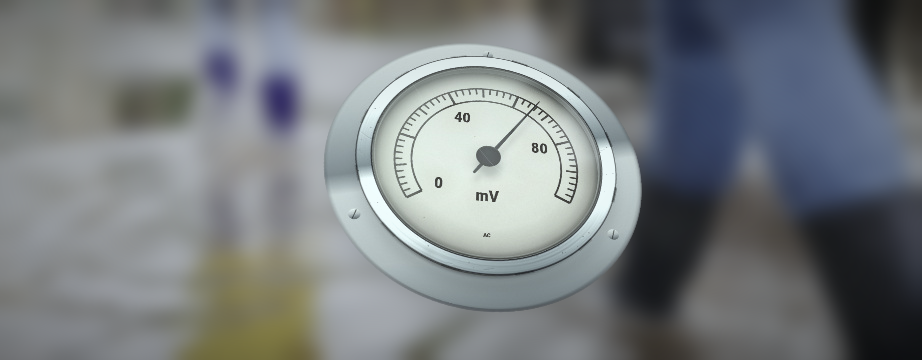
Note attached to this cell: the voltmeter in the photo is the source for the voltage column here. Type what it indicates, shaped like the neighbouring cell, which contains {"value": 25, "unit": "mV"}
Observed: {"value": 66, "unit": "mV"}
